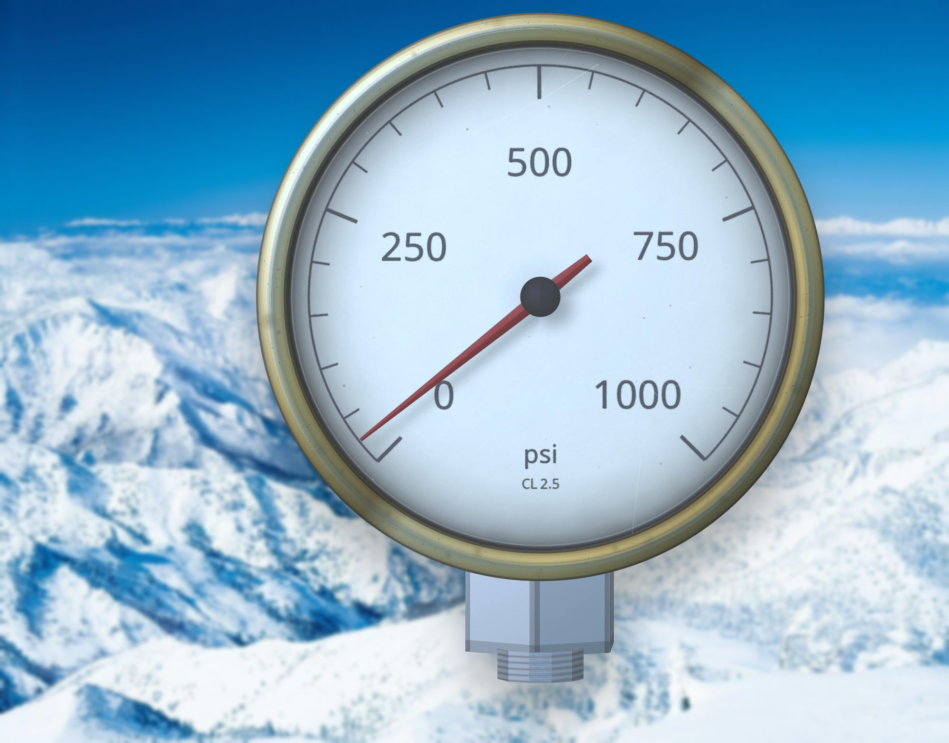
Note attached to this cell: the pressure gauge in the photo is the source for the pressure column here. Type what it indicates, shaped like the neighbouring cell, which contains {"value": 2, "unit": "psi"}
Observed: {"value": 25, "unit": "psi"}
